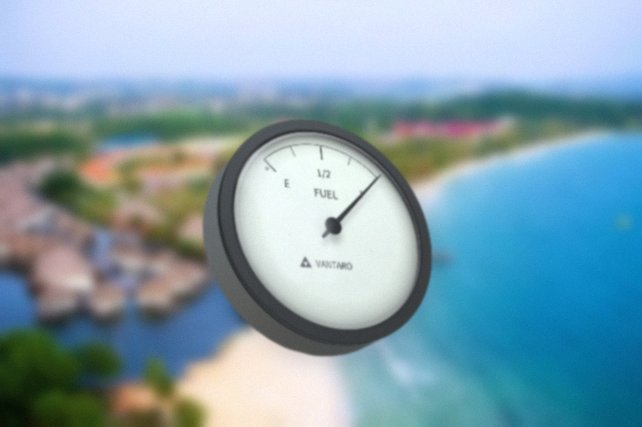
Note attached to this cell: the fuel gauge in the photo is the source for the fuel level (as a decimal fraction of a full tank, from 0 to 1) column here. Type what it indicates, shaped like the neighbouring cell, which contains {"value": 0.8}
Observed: {"value": 1}
